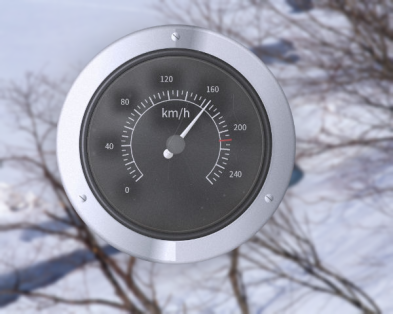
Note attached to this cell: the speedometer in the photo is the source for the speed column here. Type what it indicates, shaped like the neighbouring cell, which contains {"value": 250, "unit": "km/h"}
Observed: {"value": 165, "unit": "km/h"}
